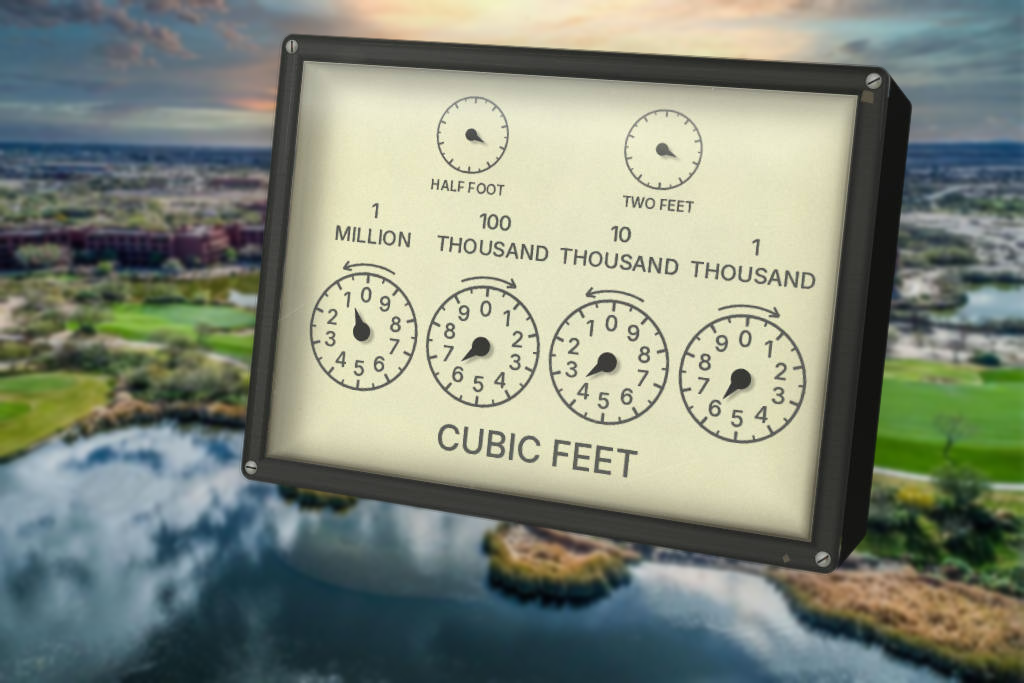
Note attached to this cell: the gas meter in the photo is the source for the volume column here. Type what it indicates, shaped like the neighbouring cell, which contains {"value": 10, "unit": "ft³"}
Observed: {"value": 63600, "unit": "ft³"}
